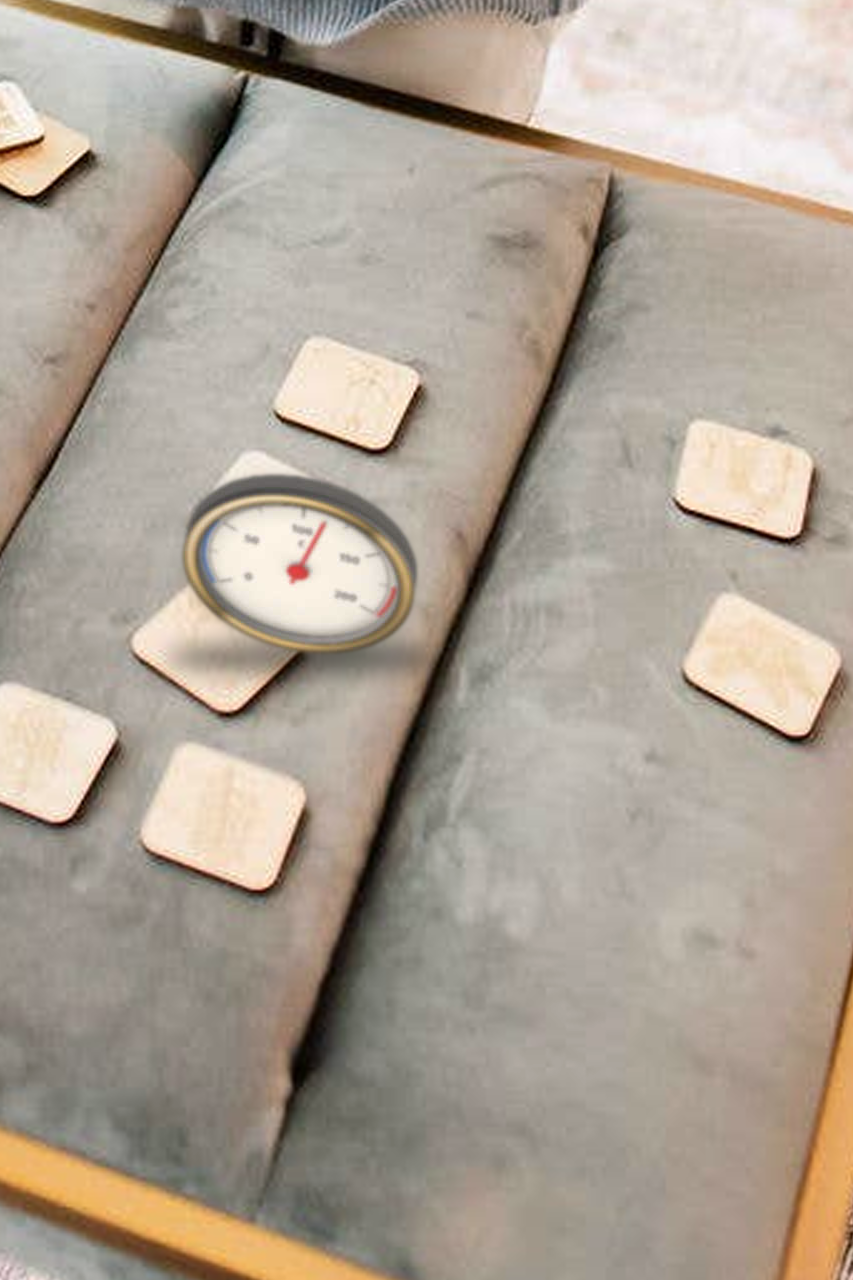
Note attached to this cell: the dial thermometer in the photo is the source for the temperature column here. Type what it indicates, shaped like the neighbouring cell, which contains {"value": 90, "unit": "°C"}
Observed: {"value": 112.5, "unit": "°C"}
